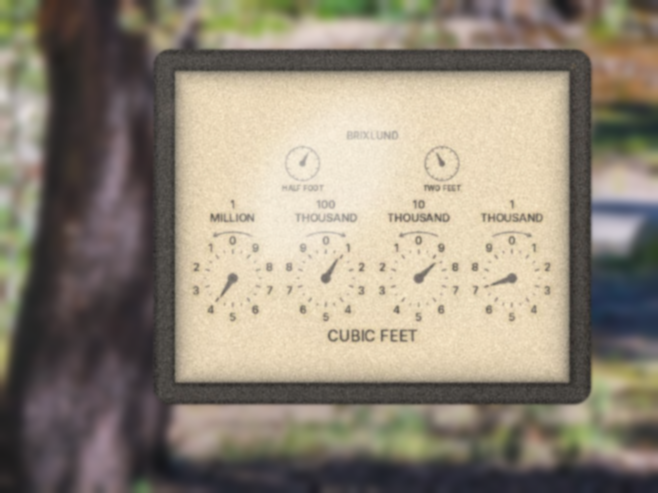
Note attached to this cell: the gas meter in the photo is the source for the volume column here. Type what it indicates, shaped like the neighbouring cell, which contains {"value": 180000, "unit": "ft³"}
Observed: {"value": 408700, "unit": "ft³"}
